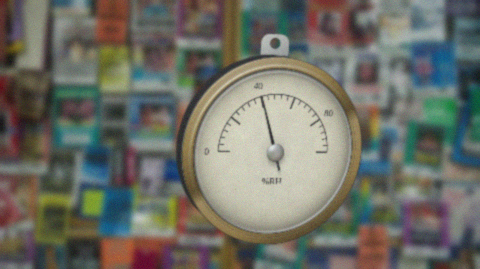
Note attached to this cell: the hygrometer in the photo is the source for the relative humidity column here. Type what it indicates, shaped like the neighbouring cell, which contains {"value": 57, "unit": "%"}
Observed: {"value": 40, "unit": "%"}
